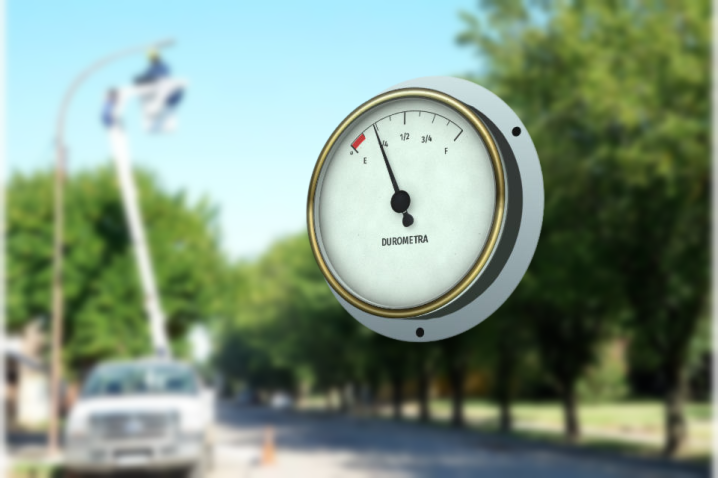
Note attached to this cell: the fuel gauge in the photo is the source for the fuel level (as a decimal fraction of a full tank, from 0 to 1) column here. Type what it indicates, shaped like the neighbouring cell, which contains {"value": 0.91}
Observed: {"value": 0.25}
